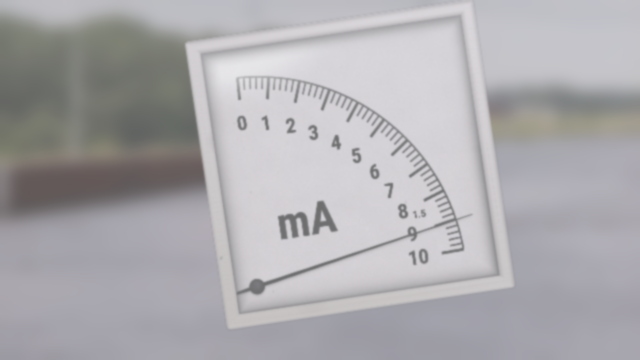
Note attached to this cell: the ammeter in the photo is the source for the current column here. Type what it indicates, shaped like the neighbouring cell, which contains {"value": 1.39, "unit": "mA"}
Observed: {"value": 9, "unit": "mA"}
